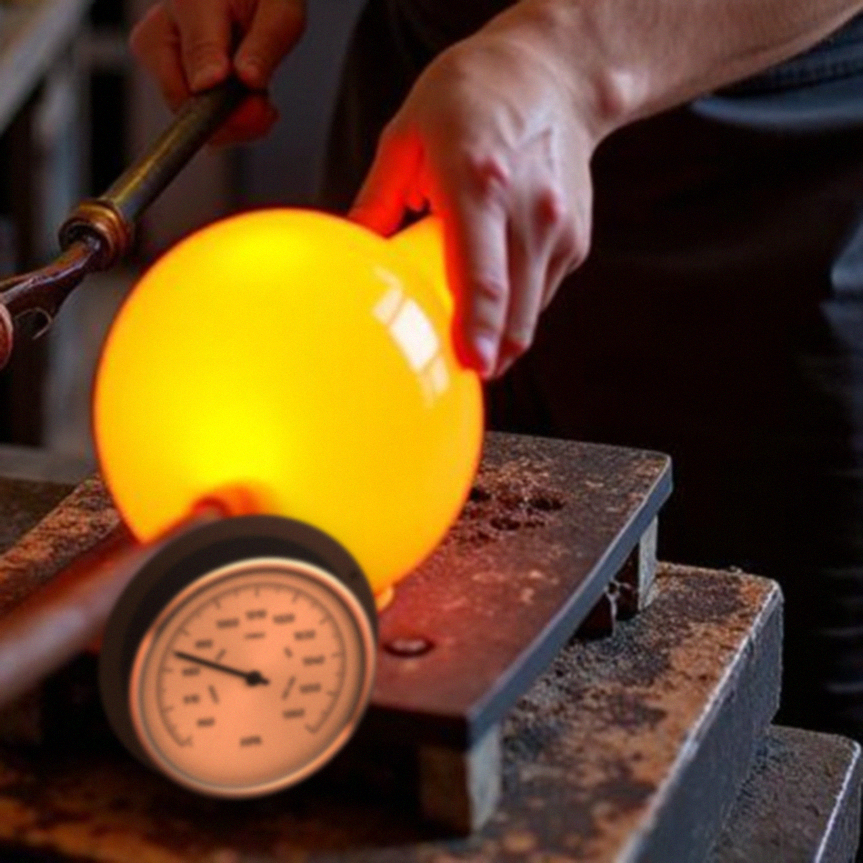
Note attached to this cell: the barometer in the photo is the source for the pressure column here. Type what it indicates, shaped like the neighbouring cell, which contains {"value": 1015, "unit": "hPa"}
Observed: {"value": 985, "unit": "hPa"}
